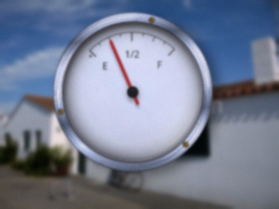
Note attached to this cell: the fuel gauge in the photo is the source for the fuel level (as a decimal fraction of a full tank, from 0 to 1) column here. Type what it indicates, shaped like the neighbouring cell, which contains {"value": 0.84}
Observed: {"value": 0.25}
